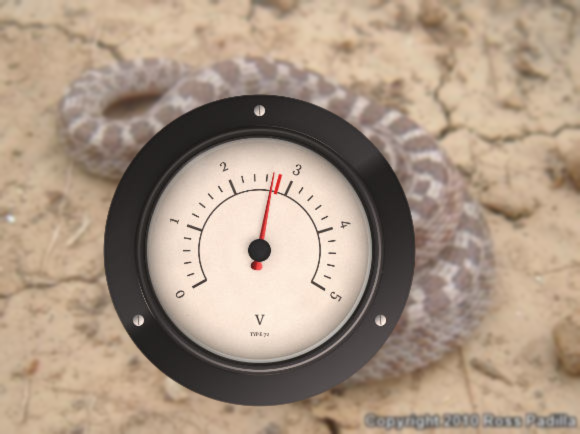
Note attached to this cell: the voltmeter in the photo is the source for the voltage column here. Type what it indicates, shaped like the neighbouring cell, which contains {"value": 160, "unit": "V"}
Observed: {"value": 2.7, "unit": "V"}
